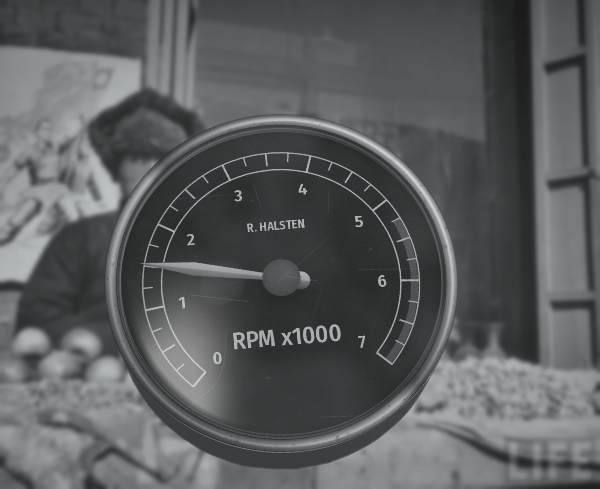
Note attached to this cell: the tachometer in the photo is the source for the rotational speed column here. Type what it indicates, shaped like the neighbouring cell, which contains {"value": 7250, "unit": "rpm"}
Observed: {"value": 1500, "unit": "rpm"}
